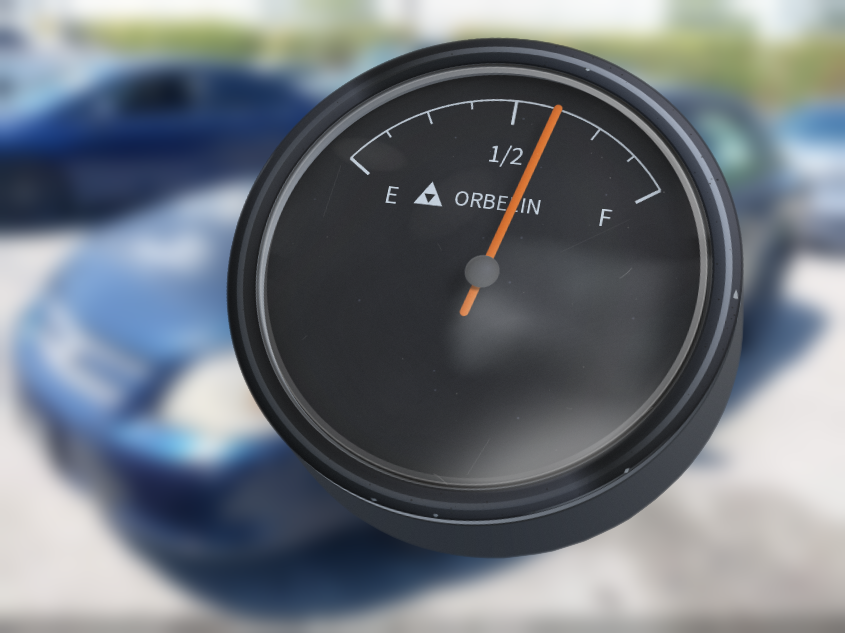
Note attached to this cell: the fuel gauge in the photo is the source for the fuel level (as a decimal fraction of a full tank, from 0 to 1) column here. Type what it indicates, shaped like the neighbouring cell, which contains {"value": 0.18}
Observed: {"value": 0.625}
